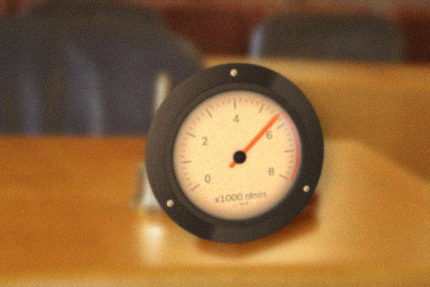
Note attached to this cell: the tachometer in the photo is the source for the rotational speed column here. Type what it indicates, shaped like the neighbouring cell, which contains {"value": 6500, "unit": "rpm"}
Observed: {"value": 5600, "unit": "rpm"}
